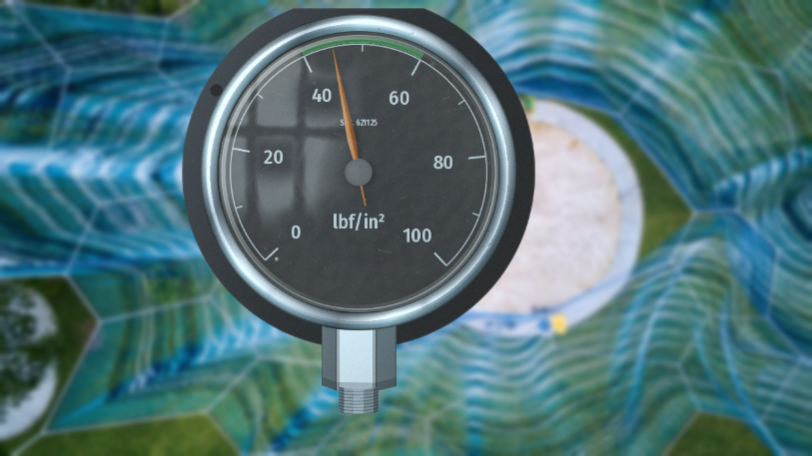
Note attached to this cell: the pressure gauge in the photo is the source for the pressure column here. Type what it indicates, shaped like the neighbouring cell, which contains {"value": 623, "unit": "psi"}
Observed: {"value": 45, "unit": "psi"}
